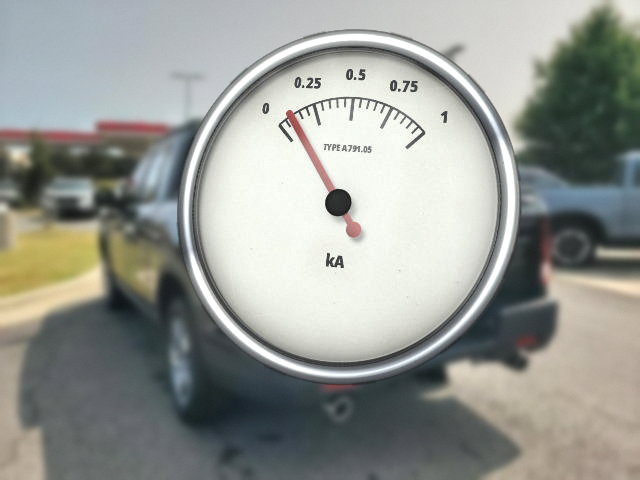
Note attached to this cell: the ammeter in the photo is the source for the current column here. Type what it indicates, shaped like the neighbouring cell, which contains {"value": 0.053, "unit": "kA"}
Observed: {"value": 0.1, "unit": "kA"}
